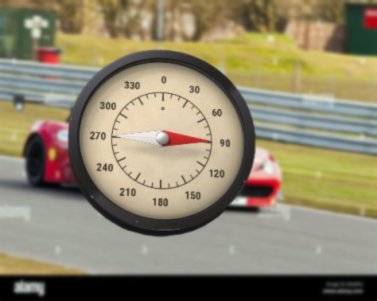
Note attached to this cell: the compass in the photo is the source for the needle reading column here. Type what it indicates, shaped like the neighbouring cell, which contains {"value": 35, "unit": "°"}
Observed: {"value": 90, "unit": "°"}
